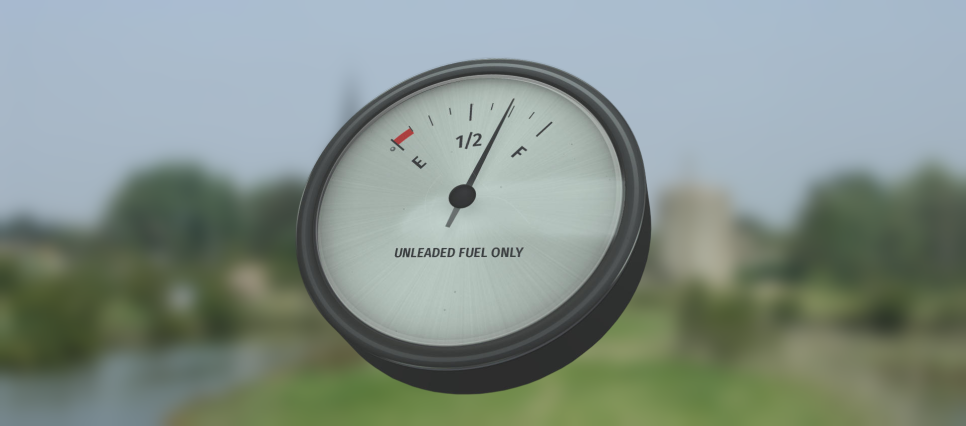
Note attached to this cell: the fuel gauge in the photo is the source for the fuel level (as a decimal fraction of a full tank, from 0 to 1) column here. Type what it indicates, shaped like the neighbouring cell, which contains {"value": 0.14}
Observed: {"value": 0.75}
